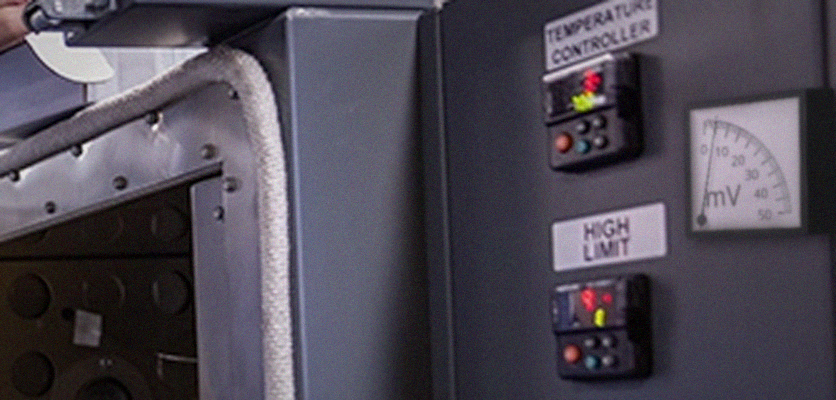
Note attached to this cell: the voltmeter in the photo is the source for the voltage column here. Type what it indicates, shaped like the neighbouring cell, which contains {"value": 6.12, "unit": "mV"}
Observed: {"value": 5, "unit": "mV"}
